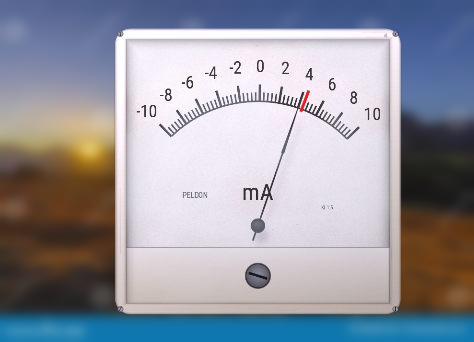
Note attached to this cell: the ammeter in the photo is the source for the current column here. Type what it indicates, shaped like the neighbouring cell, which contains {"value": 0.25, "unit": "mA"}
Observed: {"value": 4, "unit": "mA"}
